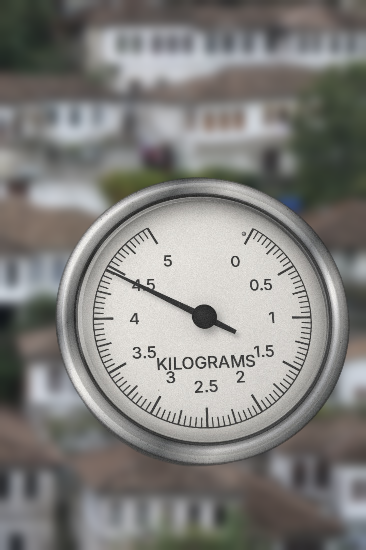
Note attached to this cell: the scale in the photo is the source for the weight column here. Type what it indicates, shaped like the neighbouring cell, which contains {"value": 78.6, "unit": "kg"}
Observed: {"value": 4.45, "unit": "kg"}
